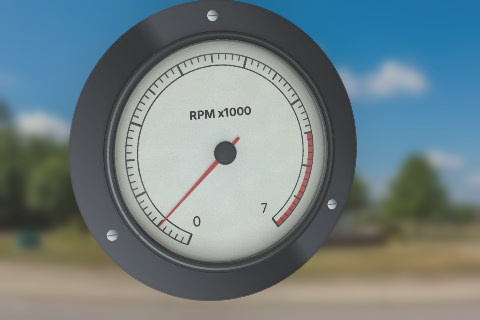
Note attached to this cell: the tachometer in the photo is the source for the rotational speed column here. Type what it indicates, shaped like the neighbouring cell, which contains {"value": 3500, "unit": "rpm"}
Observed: {"value": 500, "unit": "rpm"}
